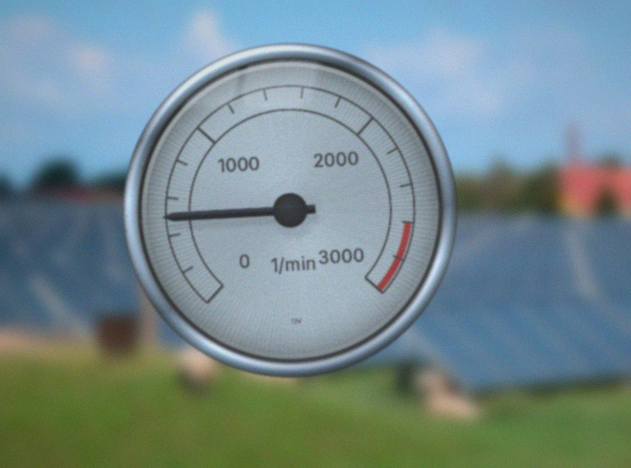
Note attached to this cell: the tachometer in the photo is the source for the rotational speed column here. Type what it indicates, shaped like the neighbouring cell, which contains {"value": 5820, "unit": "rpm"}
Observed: {"value": 500, "unit": "rpm"}
